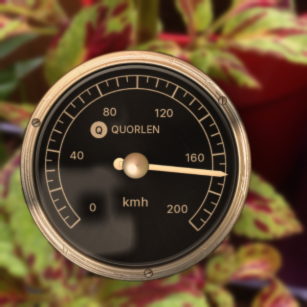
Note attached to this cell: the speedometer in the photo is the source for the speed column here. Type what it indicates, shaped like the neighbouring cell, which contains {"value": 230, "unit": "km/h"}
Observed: {"value": 170, "unit": "km/h"}
